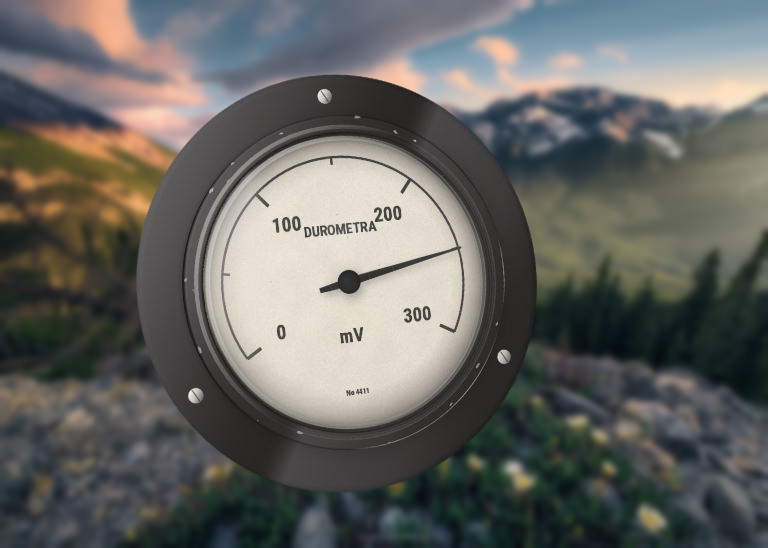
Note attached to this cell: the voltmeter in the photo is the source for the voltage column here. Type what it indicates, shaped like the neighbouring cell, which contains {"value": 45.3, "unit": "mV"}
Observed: {"value": 250, "unit": "mV"}
